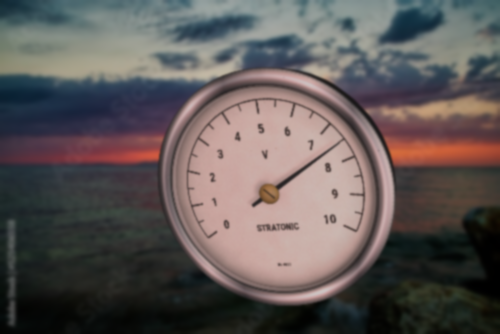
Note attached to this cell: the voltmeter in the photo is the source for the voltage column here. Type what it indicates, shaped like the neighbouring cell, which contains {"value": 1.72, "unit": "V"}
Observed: {"value": 7.5, "unit": "V"}
